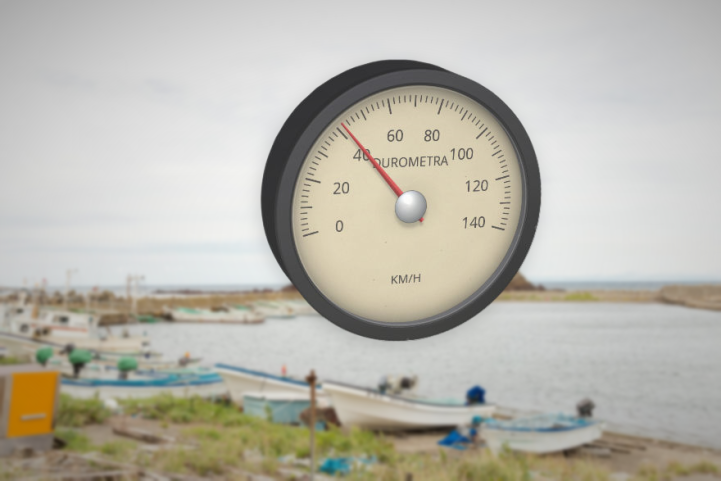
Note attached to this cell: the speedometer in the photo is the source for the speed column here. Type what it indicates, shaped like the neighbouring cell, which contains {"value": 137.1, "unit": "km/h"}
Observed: {"value": 42, "unit": "km/h"}
